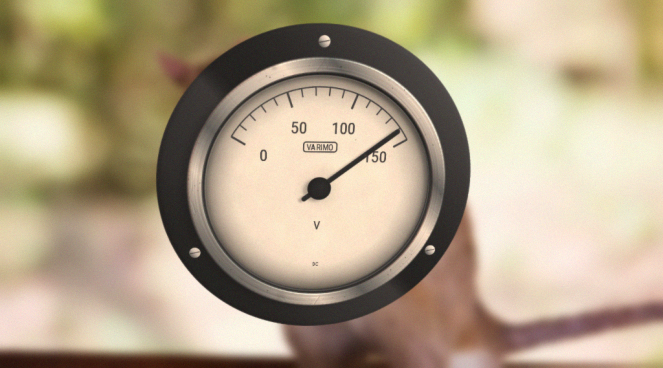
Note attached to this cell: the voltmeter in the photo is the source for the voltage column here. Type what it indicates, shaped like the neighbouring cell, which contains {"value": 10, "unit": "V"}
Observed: {"value": 140, "unit": "V"}
